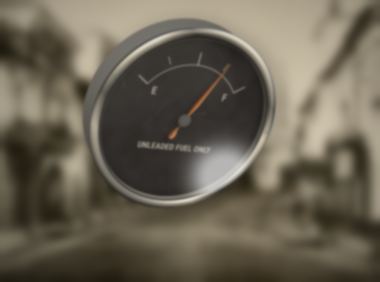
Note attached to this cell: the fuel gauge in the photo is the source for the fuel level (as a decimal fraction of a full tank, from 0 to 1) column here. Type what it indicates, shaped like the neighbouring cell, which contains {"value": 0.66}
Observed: {"value": 0.75}
